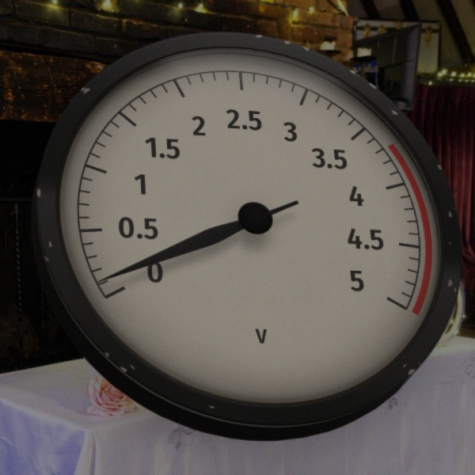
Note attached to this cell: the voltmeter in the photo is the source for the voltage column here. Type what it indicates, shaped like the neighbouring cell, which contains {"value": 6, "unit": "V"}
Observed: {"value": 0.1, "unit": "V"}
